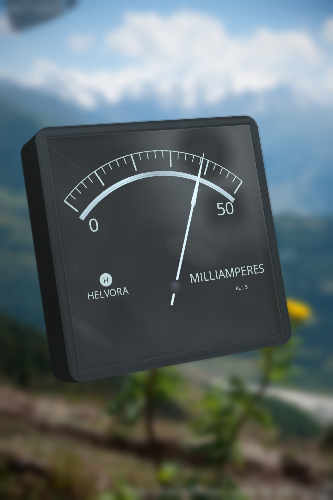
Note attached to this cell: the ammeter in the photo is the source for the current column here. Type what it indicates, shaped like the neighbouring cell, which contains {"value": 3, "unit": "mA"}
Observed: {"value": 38, "unit": "mA"}
